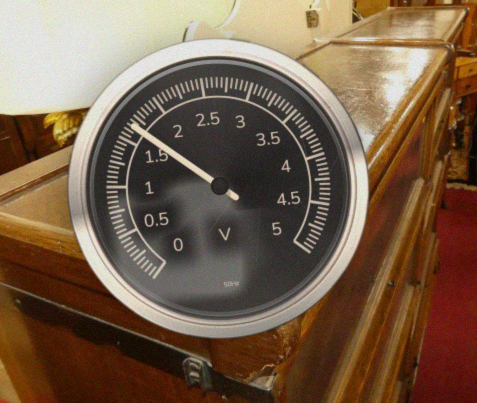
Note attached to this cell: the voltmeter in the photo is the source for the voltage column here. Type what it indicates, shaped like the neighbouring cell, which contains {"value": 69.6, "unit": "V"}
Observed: {"value": 1.65, "unit": "V"}
